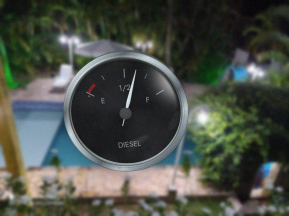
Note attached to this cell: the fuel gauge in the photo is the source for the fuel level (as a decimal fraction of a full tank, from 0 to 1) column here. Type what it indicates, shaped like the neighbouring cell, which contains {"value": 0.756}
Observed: {"value": 0.625}
